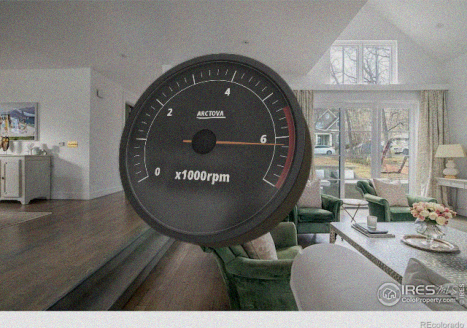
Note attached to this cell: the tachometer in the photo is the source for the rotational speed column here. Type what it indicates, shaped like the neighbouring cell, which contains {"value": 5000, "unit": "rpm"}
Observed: {"value": 6200, "unit": "rpm"}
